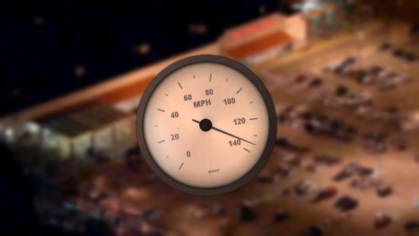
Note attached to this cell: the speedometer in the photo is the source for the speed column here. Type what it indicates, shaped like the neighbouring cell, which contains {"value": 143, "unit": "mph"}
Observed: {"value": 135, "unit": "mph"}
